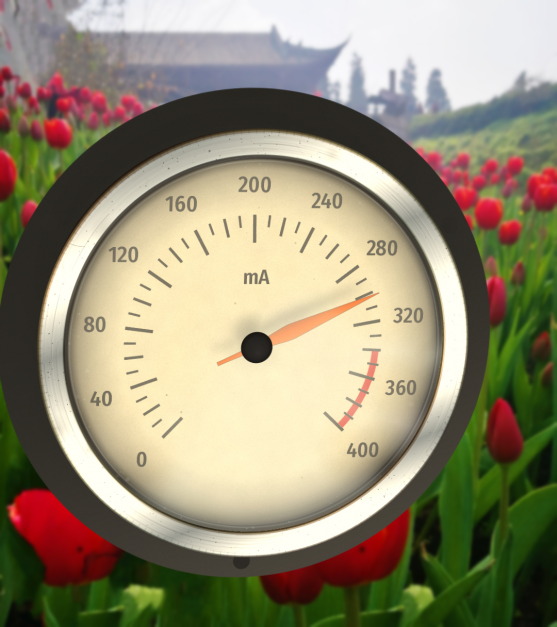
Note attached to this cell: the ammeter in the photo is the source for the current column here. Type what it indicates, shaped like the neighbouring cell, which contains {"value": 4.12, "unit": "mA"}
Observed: {"value": 300, "unit": "mA"}
